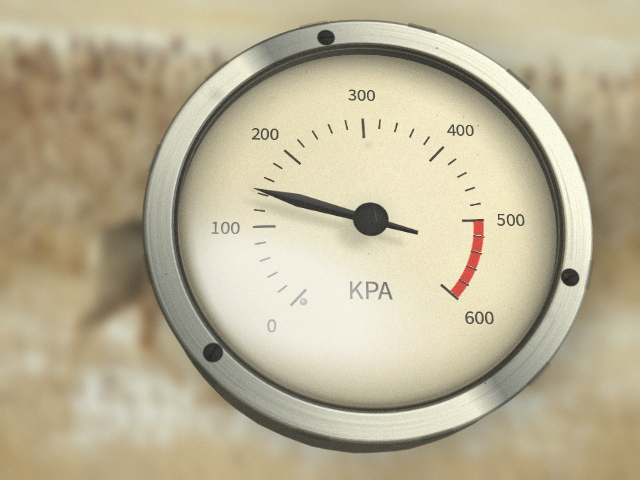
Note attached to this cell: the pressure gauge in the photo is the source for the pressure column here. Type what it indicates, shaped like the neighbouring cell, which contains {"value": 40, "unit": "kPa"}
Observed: {"value": 140, "unit": "kPa"}
